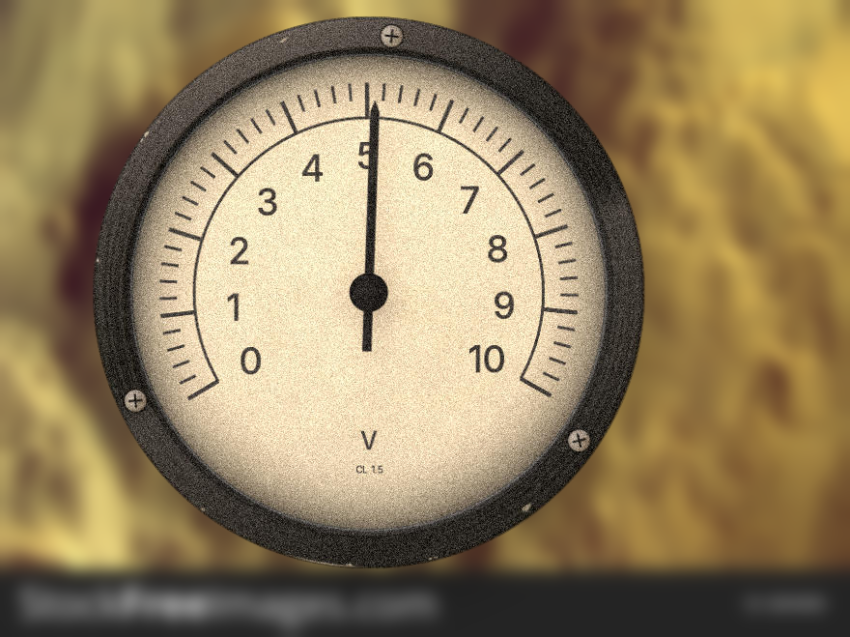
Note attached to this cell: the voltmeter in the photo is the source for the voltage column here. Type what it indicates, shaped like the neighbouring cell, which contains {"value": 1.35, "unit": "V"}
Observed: {"value": 5.1, "unit": "V"}
